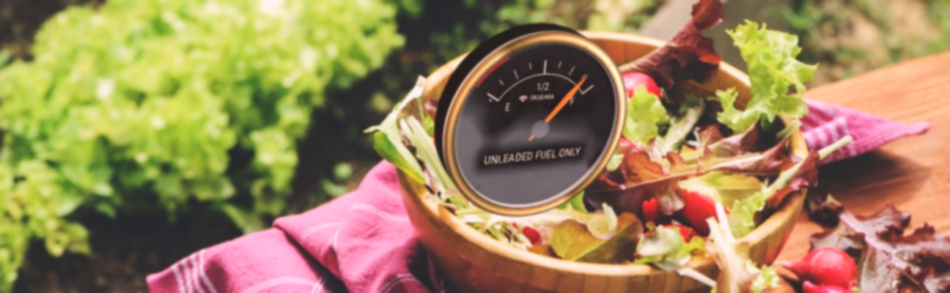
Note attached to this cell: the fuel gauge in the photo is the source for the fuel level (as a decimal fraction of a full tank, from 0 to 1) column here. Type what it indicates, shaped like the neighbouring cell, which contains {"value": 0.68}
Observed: {"value": 0.875}
